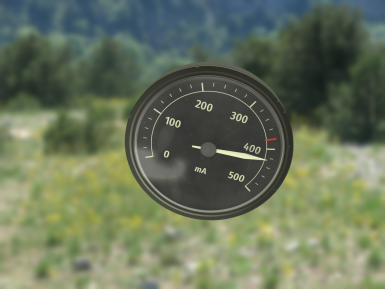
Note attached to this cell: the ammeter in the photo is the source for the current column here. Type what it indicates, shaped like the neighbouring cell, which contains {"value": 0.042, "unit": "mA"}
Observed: {"value": 420, "unit": "mA"}
